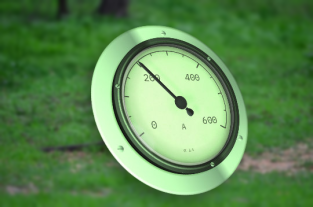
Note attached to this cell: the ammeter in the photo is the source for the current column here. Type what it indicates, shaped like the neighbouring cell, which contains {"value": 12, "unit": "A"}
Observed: {"value": 200, "unit": "A"}
